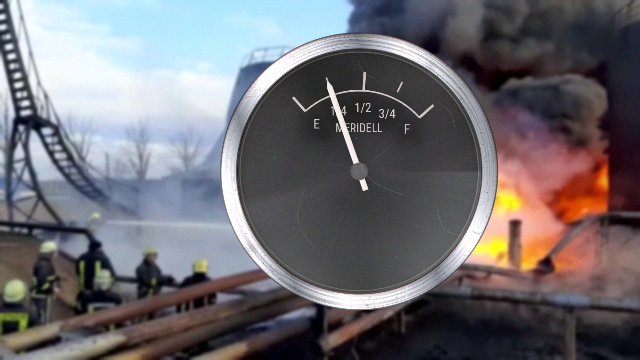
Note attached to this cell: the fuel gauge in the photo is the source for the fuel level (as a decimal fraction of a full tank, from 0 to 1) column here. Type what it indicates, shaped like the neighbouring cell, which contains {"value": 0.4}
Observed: {"value": 0.25}
